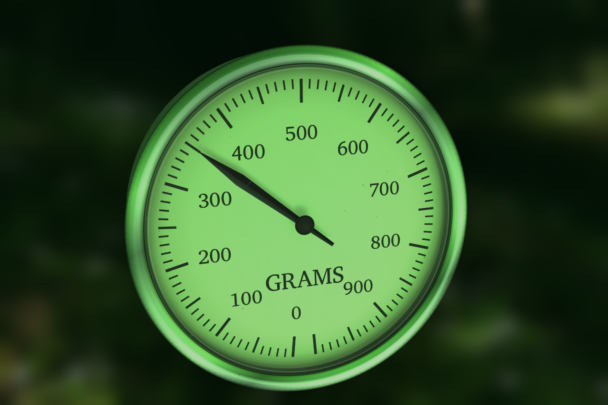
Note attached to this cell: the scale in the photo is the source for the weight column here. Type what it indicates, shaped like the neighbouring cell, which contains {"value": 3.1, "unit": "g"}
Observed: {"value": 350, "unit": "g"}
